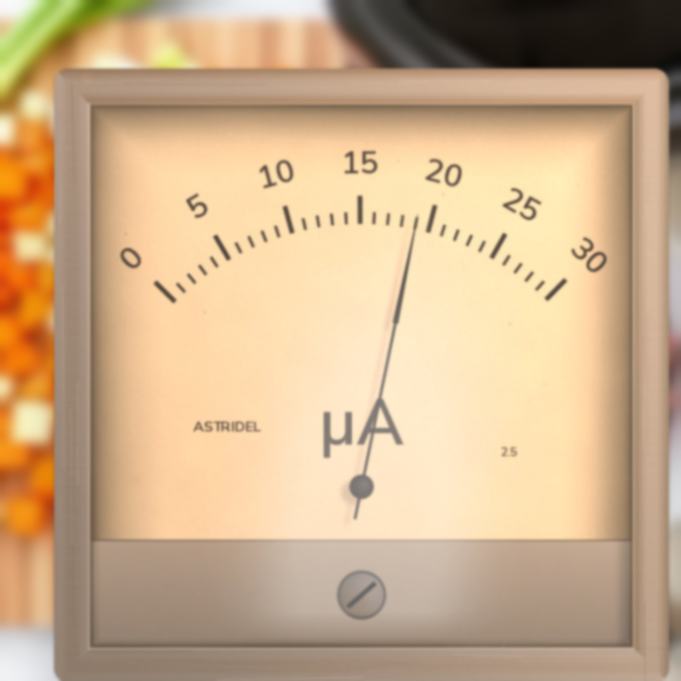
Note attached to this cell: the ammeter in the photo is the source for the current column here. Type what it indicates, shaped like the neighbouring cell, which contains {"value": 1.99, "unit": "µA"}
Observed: {"value": 19, "unit": "µA"}
